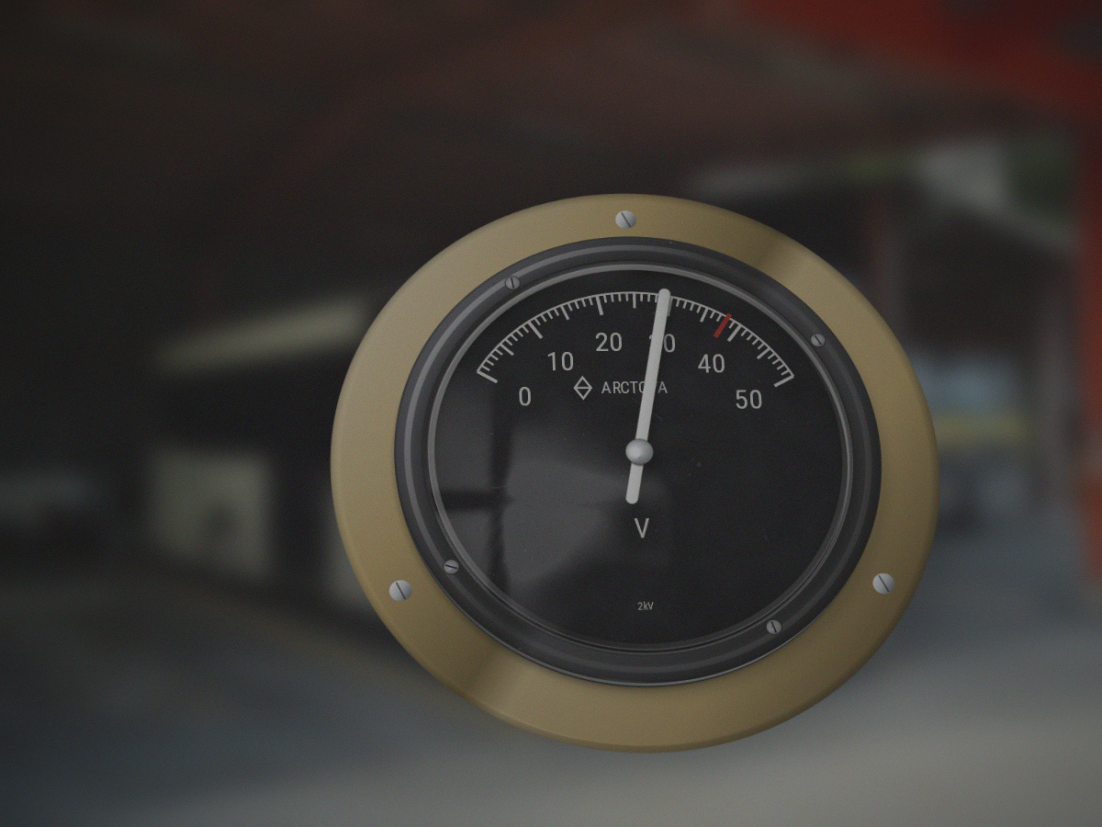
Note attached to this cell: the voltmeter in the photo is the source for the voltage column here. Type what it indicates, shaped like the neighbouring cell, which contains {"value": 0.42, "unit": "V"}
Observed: {"value": 29, "unit": "V"}
